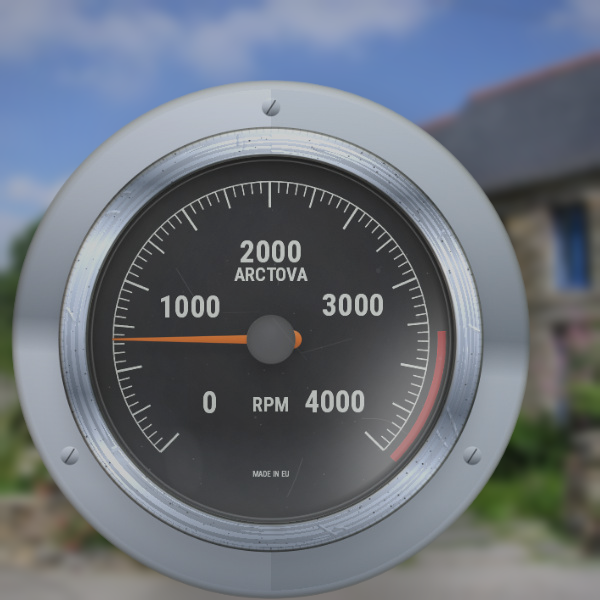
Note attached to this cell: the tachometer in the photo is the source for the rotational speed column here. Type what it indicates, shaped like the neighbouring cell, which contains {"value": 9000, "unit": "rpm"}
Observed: {"value": 675, "unit": "rpm"}
